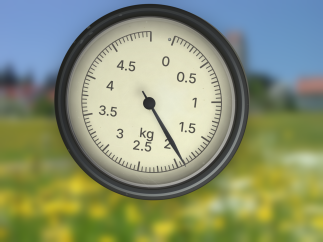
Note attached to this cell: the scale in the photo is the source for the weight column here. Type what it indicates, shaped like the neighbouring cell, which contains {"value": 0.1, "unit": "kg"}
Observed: {"value": 1.9, "unit": "kg"}
